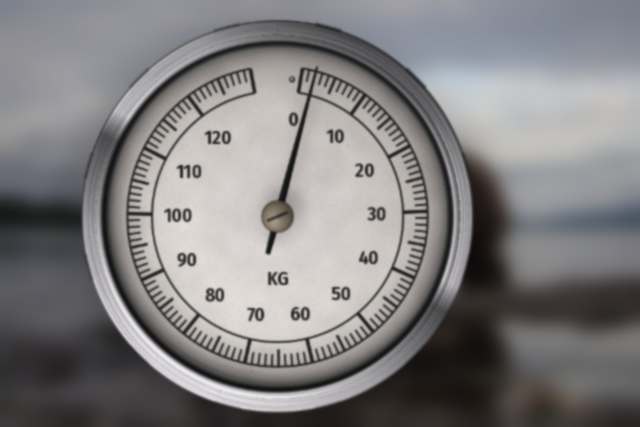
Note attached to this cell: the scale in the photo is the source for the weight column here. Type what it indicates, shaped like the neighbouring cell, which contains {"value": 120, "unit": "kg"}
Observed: {"value": 2, "unit": "kg"}
